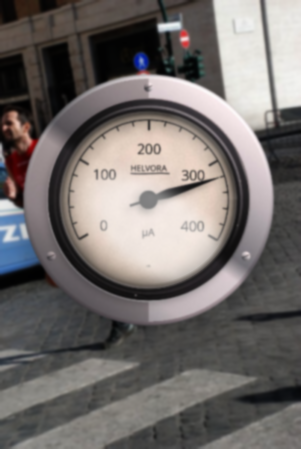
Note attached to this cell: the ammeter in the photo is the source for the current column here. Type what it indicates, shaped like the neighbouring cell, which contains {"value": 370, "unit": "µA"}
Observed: {"value": 320, "unit": "µA"}
